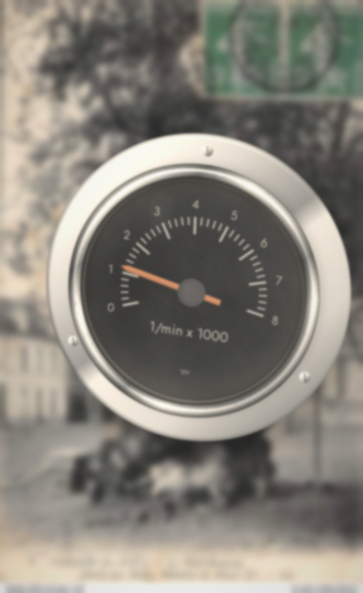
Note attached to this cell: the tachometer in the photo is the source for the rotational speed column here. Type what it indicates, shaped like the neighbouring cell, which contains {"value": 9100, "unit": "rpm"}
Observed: {"value": 1200, "unit": "rpm"}
